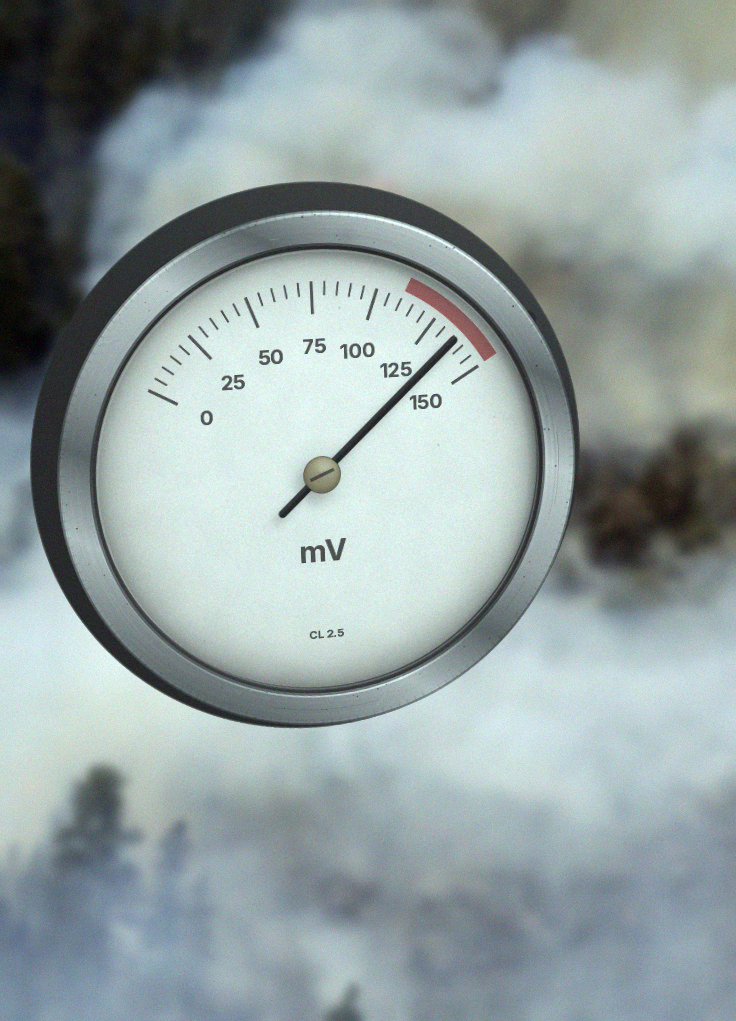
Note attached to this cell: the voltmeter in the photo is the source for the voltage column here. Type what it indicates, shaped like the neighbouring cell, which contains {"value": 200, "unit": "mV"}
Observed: {"value": 135, "unit": "mV"}
